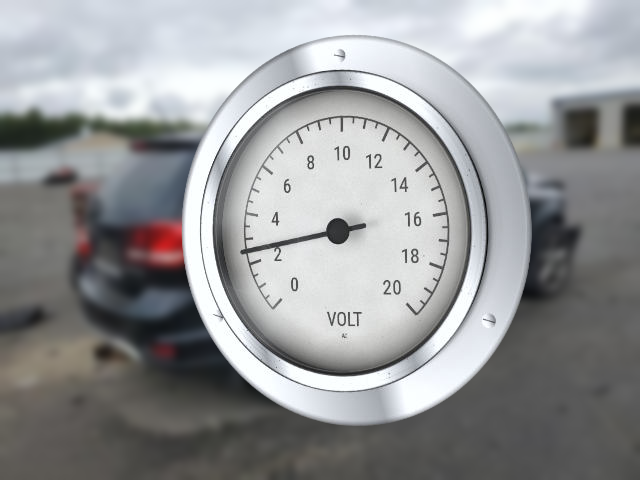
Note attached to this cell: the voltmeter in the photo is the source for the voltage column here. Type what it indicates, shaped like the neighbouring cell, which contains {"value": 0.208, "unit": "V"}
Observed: {"value": 2.5, "unit": "V"}
